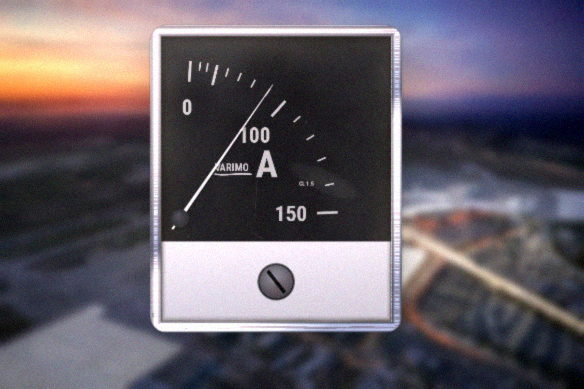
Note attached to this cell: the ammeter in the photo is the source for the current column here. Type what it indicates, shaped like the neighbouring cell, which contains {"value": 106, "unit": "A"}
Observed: {"value": 90, "unit": "A"}
